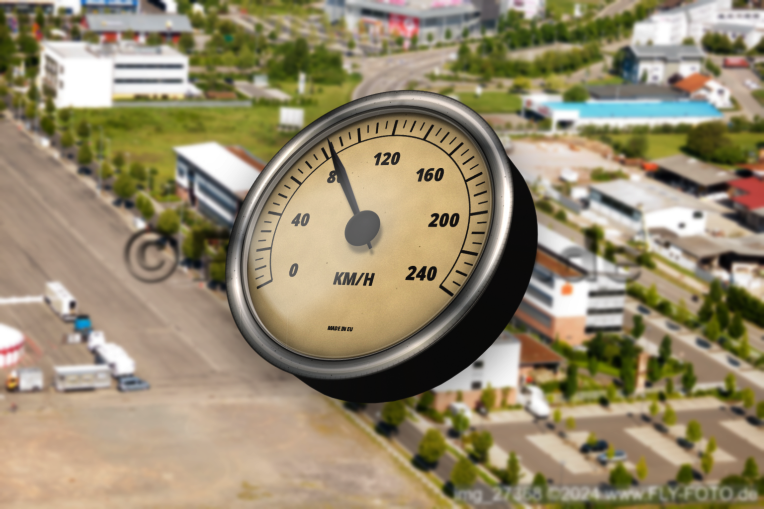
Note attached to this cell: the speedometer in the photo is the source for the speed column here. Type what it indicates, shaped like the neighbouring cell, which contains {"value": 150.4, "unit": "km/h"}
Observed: {"value": 85, "unit": "km/h"}
